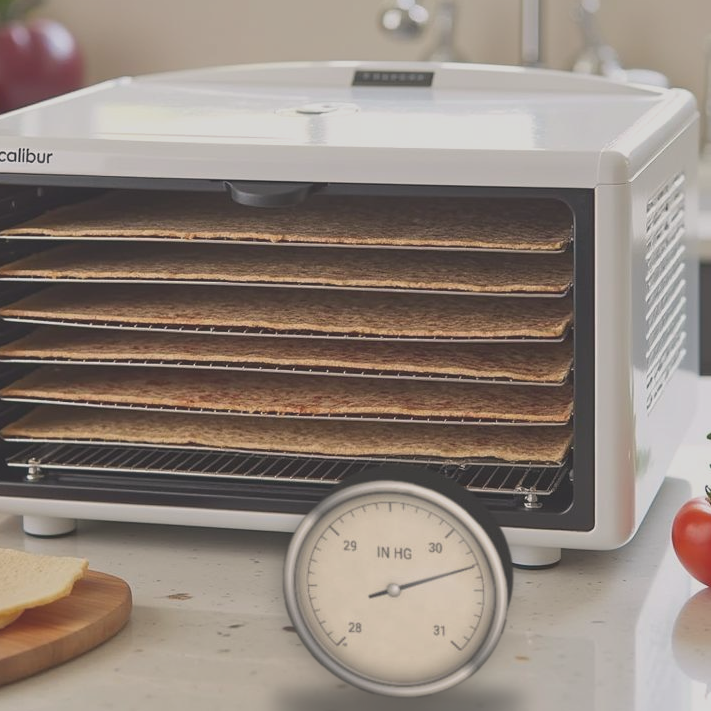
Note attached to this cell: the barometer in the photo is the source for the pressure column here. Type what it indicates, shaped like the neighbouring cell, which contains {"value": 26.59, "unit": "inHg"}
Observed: {"value": 30.3, "unit": "inHg"}
